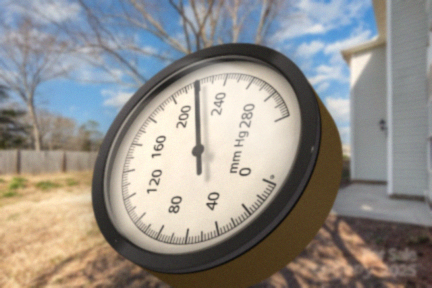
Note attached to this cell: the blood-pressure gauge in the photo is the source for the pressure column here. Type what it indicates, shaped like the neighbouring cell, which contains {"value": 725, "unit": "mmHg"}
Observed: {"value": 220, "unit": "mmHg"}
